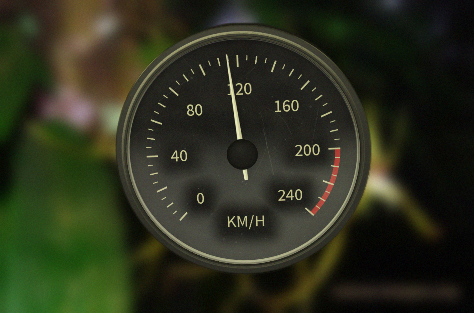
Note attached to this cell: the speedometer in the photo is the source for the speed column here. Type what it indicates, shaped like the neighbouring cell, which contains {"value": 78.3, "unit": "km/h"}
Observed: {"value": 115, "unit": "km/h"}
